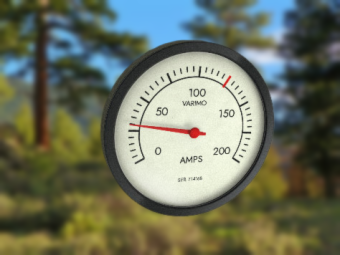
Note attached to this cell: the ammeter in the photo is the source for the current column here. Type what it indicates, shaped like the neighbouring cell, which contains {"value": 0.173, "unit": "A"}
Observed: {"value": 30, "unit": "A"}
